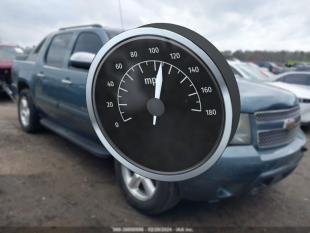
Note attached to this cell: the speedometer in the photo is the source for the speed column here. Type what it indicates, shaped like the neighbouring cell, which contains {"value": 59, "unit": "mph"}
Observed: {"value": 110, "unit": "mph"}
